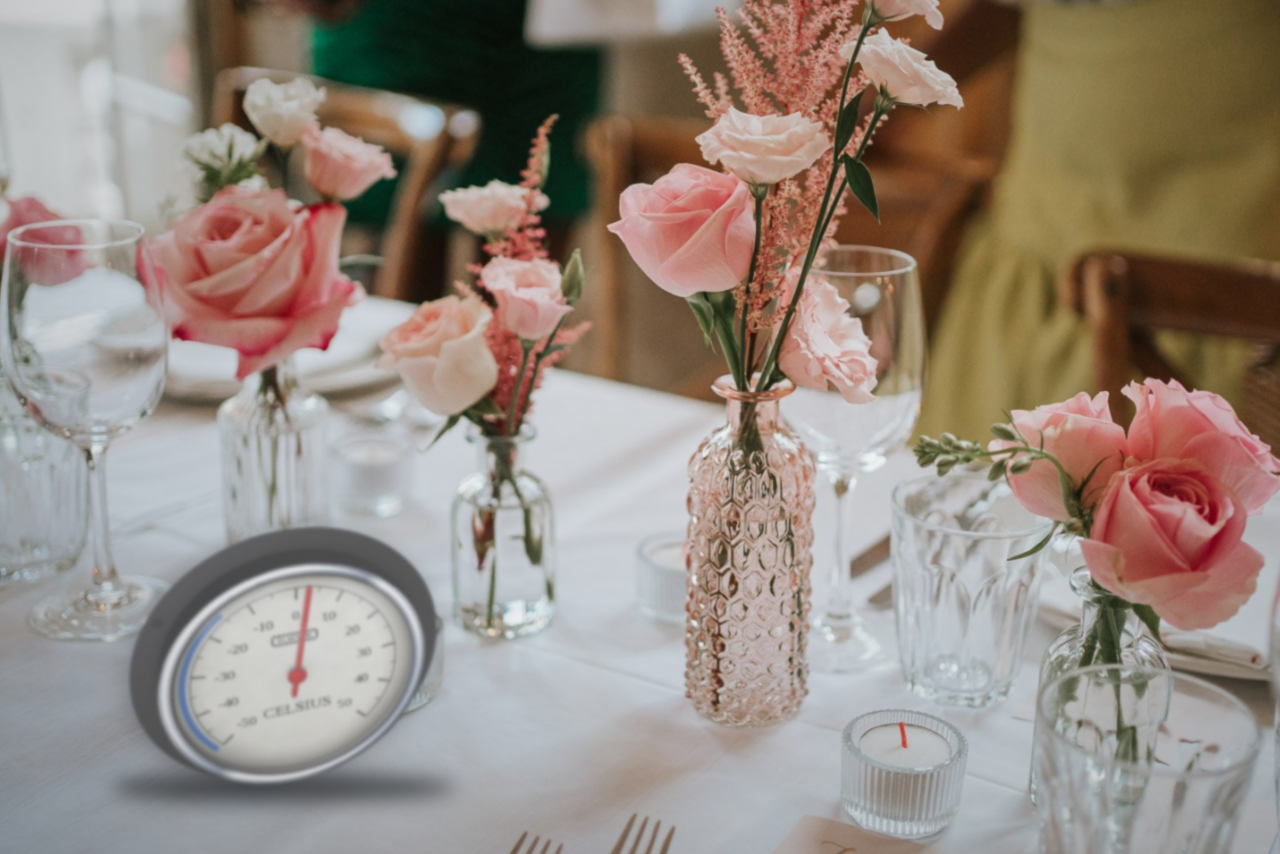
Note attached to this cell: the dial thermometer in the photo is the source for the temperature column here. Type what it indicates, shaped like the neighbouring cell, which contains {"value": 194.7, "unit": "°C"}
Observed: {"value": 2.5, "unit": "°C"}
